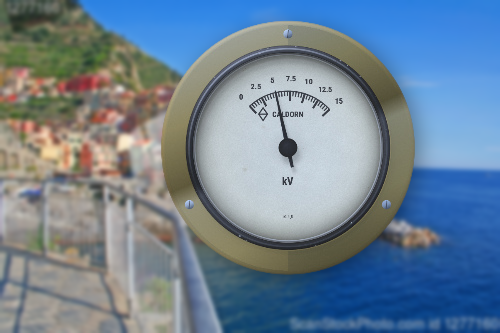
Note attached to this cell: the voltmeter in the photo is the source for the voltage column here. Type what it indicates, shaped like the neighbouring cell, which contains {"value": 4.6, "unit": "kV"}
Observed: {"value": 5, "unit": "kV"}
